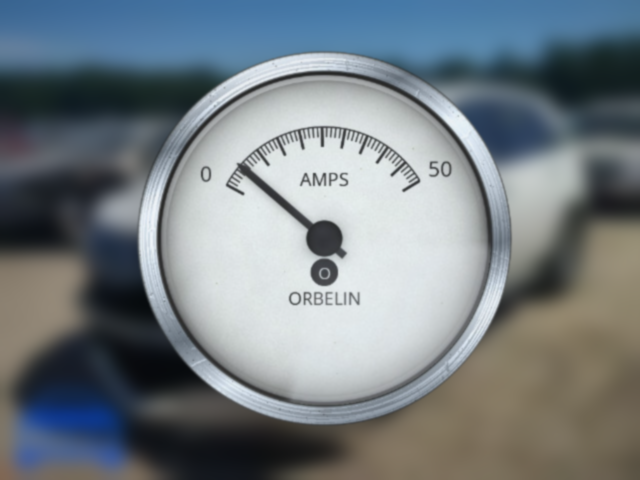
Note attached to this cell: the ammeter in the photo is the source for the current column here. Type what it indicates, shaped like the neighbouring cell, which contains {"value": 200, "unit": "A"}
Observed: {"value": 5, "unit": "A"}
